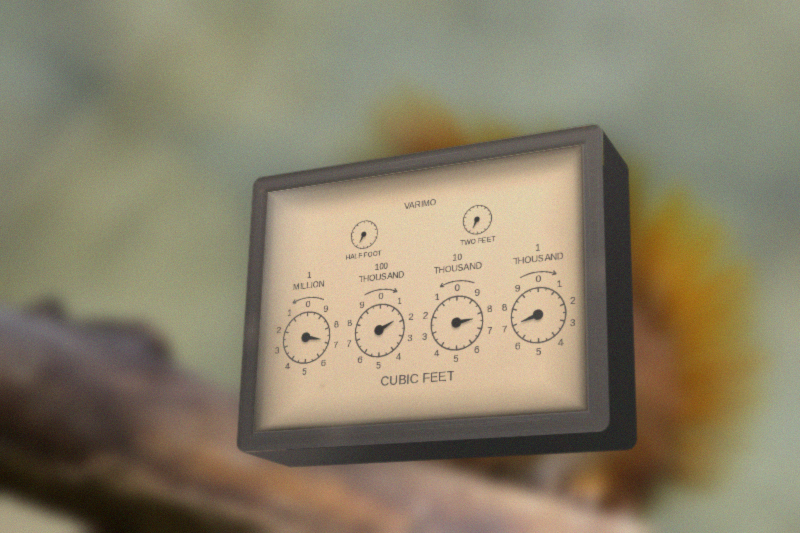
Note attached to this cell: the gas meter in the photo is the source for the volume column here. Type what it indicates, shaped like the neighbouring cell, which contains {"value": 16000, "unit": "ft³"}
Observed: {"value": 717700, "unit": "ft³"}
